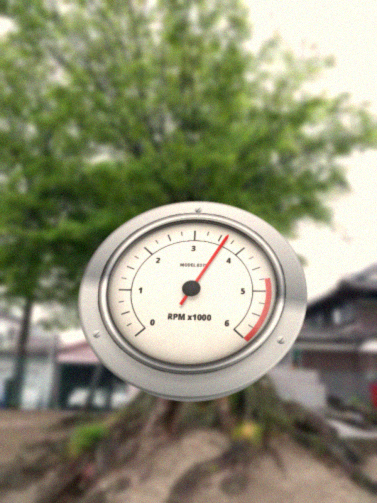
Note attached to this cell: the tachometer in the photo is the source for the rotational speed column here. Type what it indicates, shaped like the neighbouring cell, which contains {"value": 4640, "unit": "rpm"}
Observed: {"value": 3625, "unit": "rpm"}
